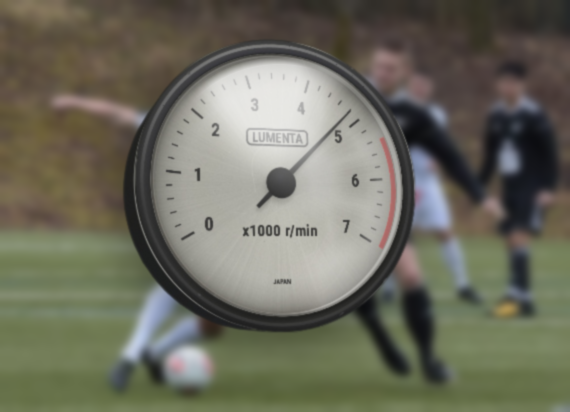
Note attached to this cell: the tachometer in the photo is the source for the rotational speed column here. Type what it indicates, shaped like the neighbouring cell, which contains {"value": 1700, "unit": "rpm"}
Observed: {"value": 4800, "unit": "rpm"}
